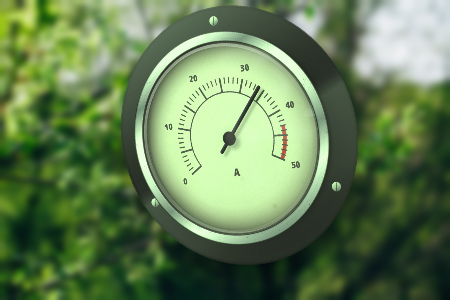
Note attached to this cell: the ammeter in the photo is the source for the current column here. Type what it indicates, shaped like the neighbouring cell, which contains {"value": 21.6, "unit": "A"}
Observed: {"value": 34, "unit": "A"}
